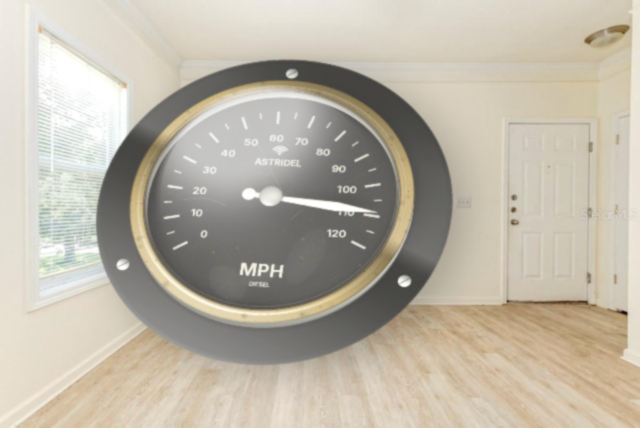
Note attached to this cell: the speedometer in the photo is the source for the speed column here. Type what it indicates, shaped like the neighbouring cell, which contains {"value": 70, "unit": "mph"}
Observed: {"value": 110, "unit": "mph"}
